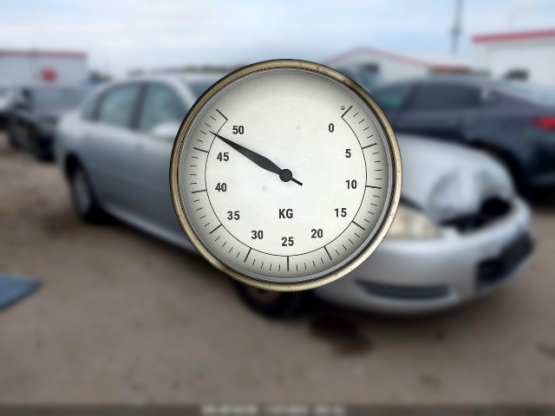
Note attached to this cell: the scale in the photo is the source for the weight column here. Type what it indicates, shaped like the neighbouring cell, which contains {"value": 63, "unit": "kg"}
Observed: {"value": 47.5, "unit": "kg"}
